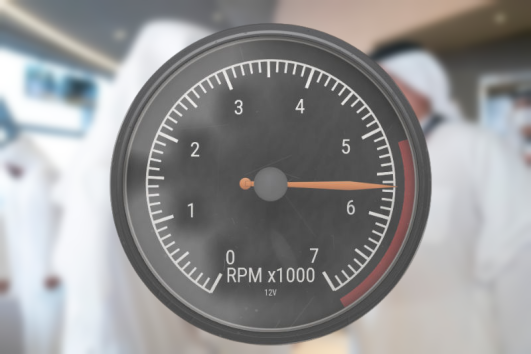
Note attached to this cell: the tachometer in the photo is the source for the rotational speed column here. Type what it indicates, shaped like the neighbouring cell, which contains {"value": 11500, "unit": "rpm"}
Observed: {"value": 5650, "unit": "rpm"}
